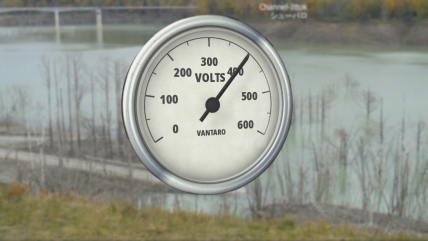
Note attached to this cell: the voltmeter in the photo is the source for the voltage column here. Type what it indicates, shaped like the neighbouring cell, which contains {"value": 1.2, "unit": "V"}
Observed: {"value": 400, "unit": "V"}
